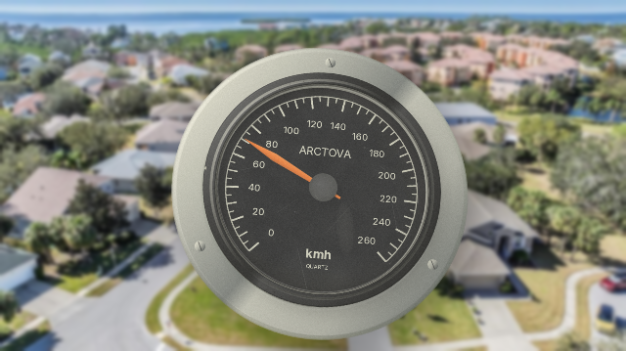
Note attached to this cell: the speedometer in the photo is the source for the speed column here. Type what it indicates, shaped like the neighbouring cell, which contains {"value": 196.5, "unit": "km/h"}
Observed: {"value": 70, "unit": "km/h"}
